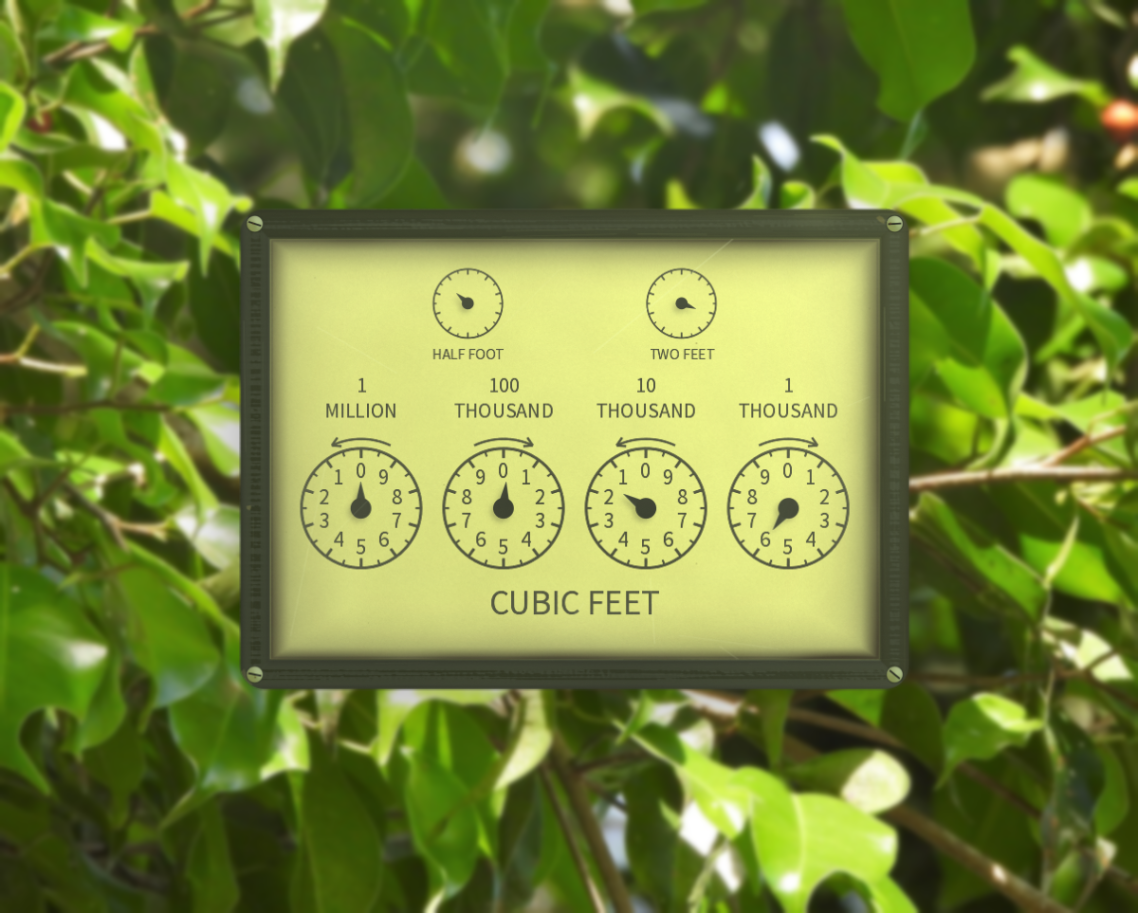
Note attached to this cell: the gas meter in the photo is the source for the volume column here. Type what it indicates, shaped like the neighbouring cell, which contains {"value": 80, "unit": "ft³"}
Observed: {"value": 1600, "unit": "ft³"}
